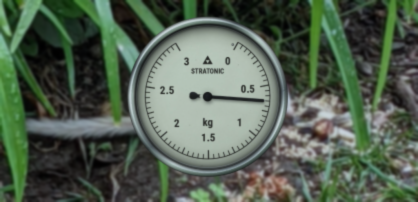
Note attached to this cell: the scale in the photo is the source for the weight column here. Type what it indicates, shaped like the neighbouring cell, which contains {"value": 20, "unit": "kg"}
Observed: {"value": 0.65, "unit": "kg"}
